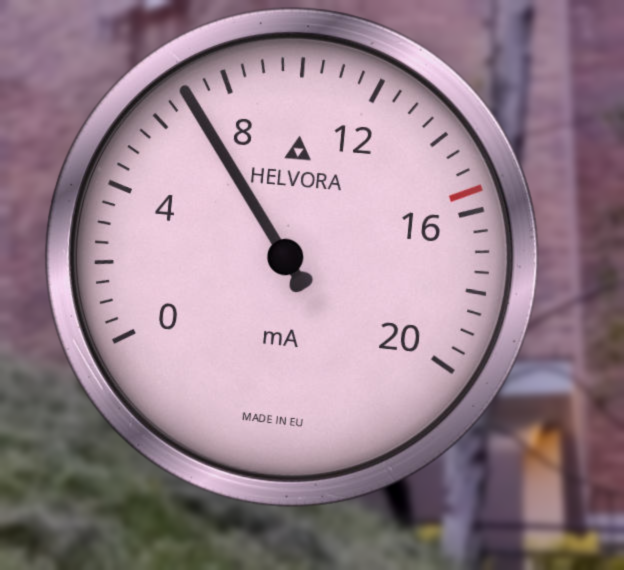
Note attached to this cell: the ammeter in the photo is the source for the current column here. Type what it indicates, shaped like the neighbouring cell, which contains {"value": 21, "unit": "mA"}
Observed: {"value": 7, "unit": "mA"}
